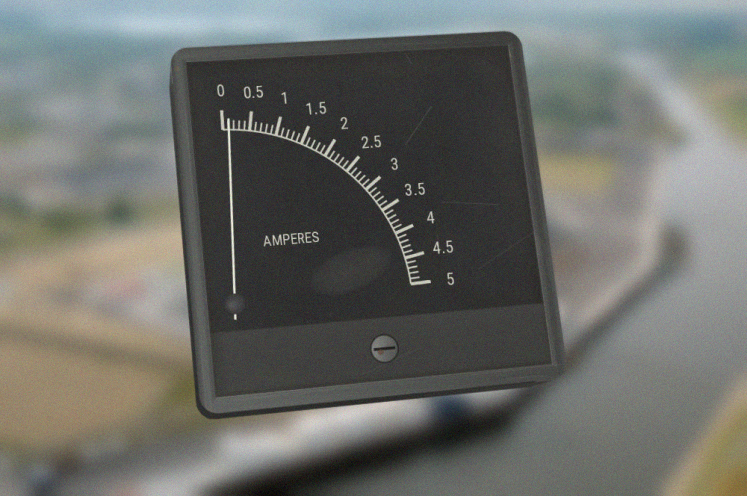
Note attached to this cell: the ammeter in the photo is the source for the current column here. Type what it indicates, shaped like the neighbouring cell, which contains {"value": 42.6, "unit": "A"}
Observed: {"value": 0.1, "unit": "A"}
